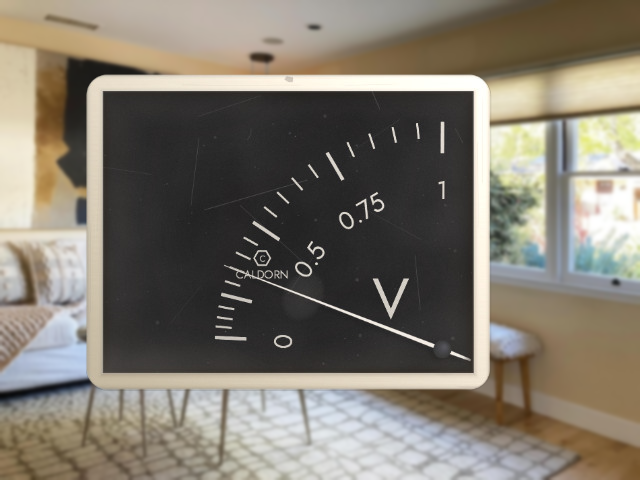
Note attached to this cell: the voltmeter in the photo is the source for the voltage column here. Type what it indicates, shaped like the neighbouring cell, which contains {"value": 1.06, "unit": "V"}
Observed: {"value": 0.35, "unit": "V"}
